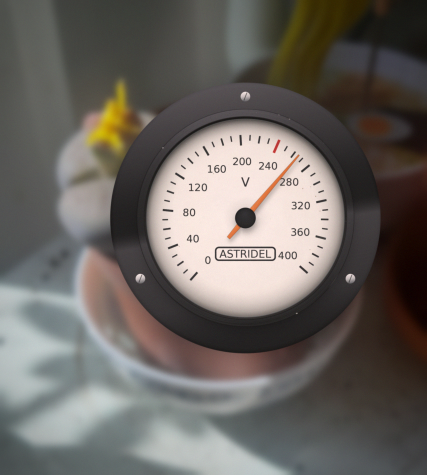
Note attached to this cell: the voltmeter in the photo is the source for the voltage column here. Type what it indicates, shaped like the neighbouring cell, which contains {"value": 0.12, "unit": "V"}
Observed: {"value": 265, "unit": "V"}
